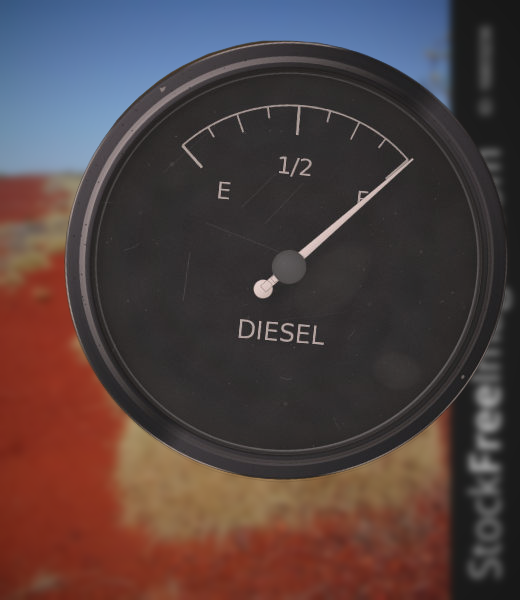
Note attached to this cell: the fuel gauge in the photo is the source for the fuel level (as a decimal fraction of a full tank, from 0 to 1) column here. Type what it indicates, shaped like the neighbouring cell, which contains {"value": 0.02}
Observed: {"value": 1}
